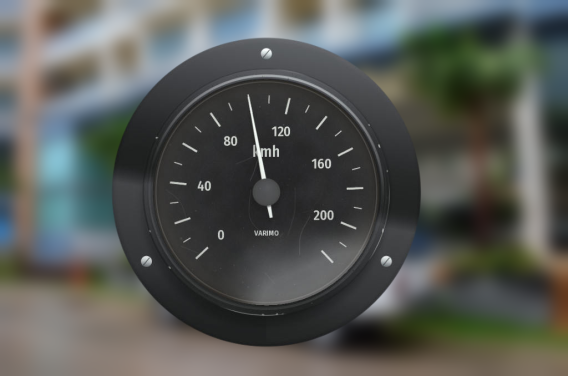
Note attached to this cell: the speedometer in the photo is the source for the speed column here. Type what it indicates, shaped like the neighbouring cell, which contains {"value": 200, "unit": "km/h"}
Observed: {"value": 100, "unit": "km/h"}
